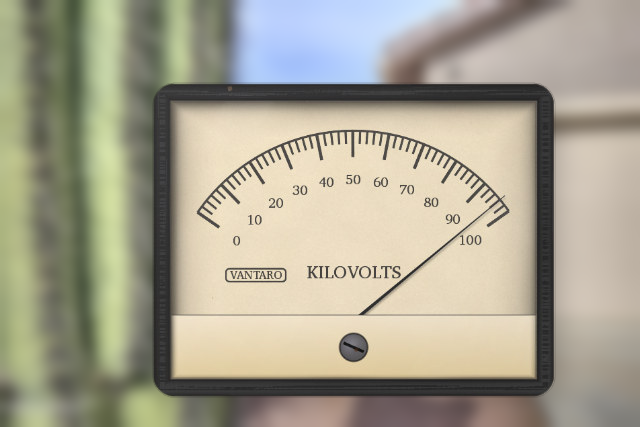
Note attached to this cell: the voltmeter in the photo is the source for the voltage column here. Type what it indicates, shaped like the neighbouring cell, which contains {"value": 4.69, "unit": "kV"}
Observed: {"value": 96, "unit": "kV"}
